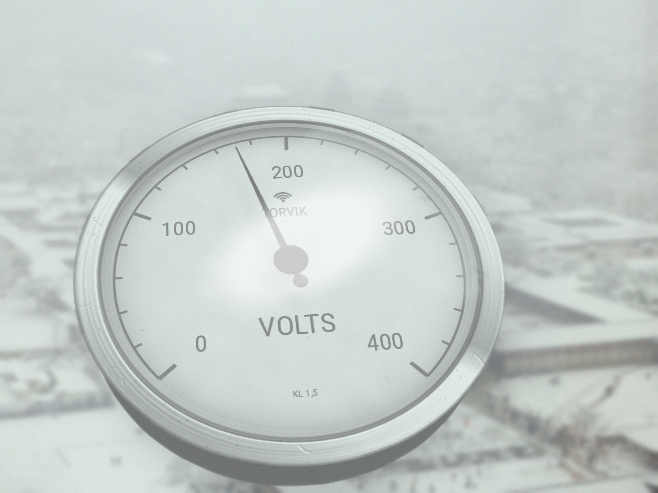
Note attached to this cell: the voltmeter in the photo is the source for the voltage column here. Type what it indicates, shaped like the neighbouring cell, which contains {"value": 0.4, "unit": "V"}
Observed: {"value": 170, "unit": "V"}
